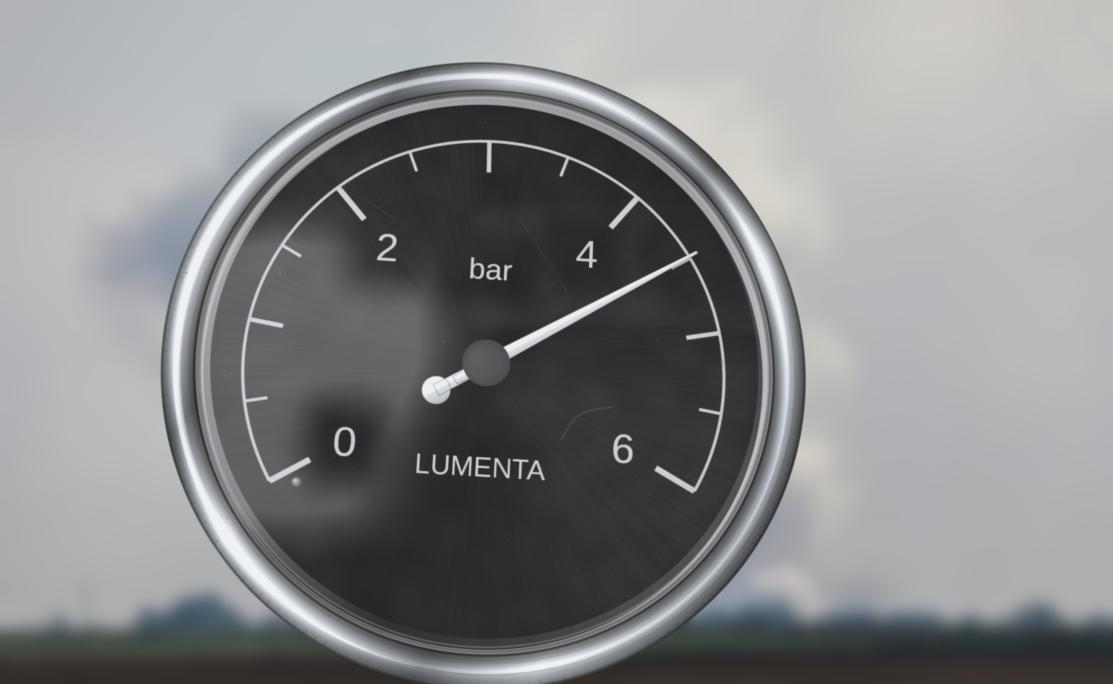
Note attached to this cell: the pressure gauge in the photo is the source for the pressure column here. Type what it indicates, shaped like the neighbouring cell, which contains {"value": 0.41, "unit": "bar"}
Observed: {"value": 4.5, "unit": "bar"}
